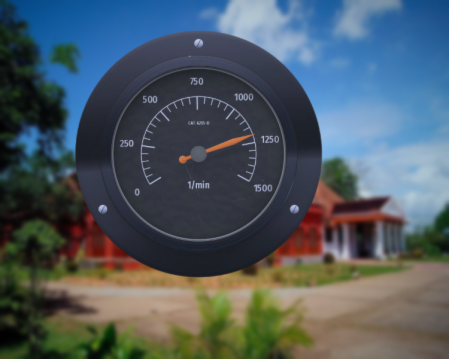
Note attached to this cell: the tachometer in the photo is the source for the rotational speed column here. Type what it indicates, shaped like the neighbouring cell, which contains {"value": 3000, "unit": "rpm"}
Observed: {"value": 1200, "unit": "rpm"}
